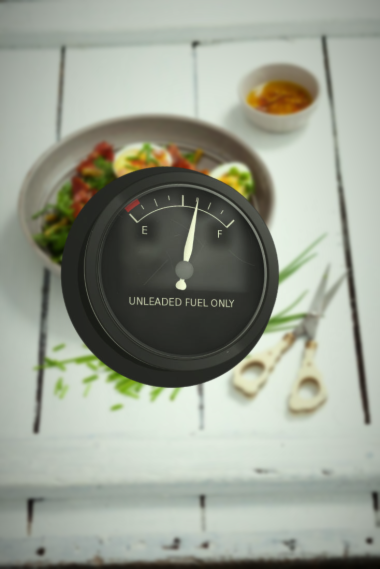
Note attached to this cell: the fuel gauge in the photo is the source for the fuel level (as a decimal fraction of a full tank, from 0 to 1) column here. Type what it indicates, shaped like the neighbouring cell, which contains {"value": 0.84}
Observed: {"value": 0.625}
